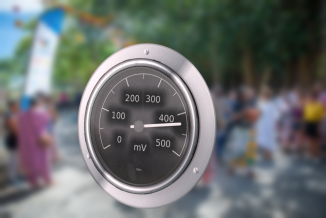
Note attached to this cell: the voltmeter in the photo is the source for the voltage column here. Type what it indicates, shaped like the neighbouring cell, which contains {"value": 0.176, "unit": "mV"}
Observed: {"value": 425, "unit": "mV"}
